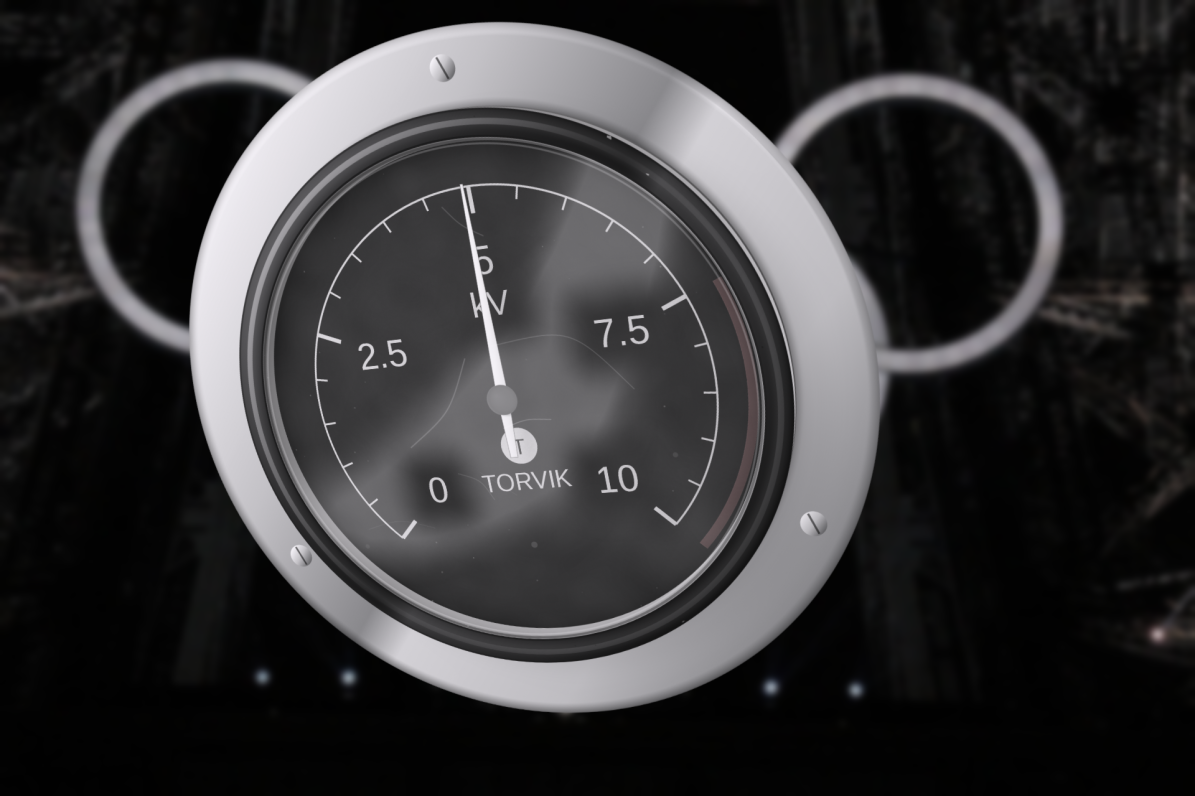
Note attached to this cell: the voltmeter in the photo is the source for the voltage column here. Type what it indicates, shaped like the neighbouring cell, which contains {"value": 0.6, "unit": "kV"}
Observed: {"value": 5, "unit": "kV"}
